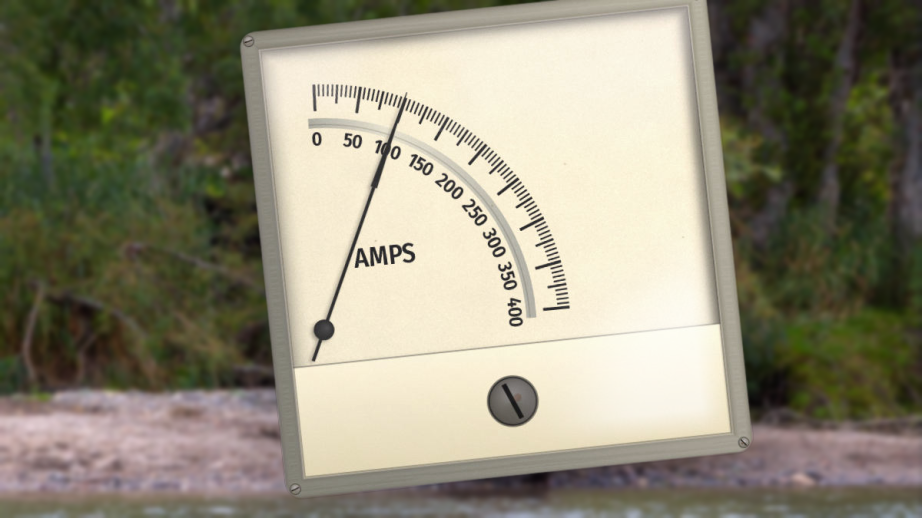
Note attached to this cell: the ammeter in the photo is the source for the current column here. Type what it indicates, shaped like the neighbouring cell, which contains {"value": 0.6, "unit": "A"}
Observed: {"value": 100, "unit": "A"}
